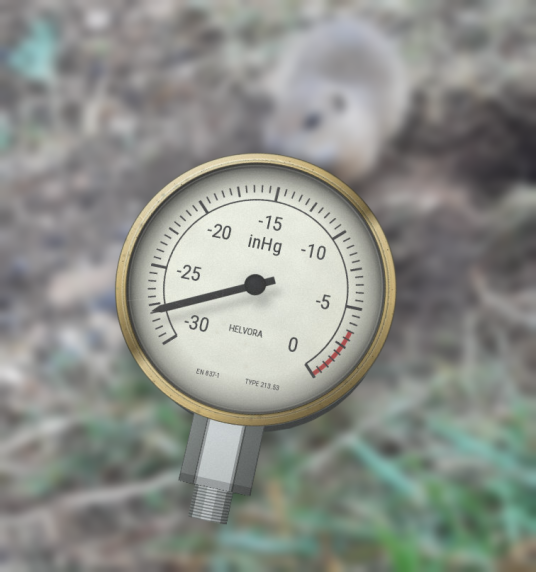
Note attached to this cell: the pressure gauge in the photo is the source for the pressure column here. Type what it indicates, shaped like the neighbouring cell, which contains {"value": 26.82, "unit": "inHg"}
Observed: {"value": -28, "unit": "inHg"}
